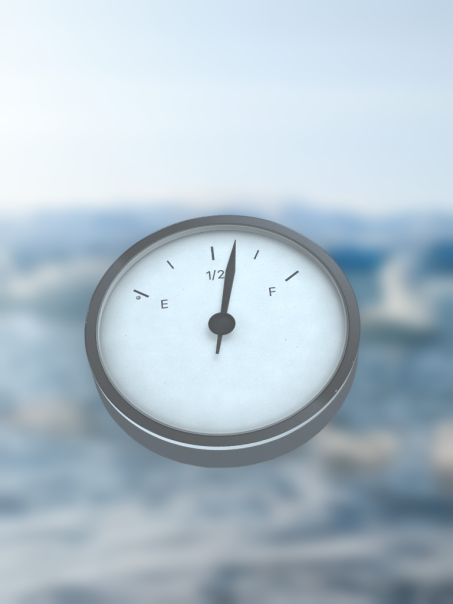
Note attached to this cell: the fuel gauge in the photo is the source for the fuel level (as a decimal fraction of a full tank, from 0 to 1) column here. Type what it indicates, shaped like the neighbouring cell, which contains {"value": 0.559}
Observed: {"value": 0.625}
